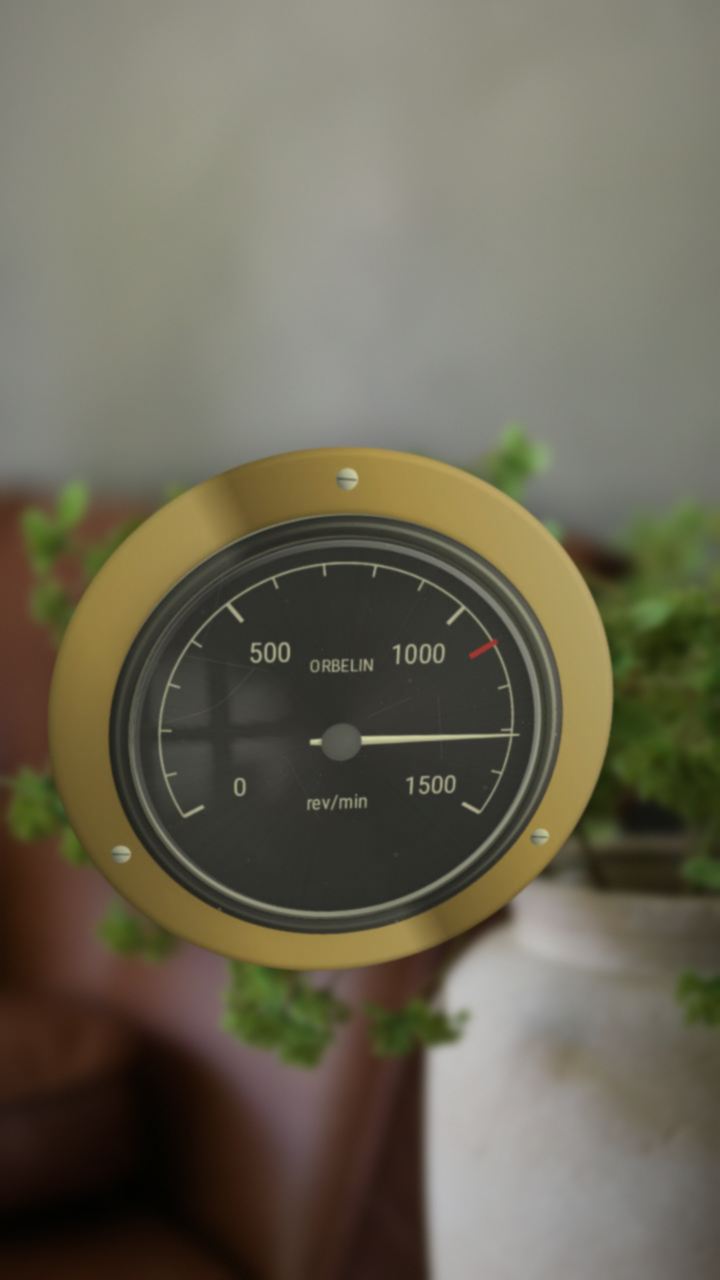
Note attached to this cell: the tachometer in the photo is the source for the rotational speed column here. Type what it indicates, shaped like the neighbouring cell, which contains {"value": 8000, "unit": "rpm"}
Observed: {"value": 1300, "unit": "rpm"}
